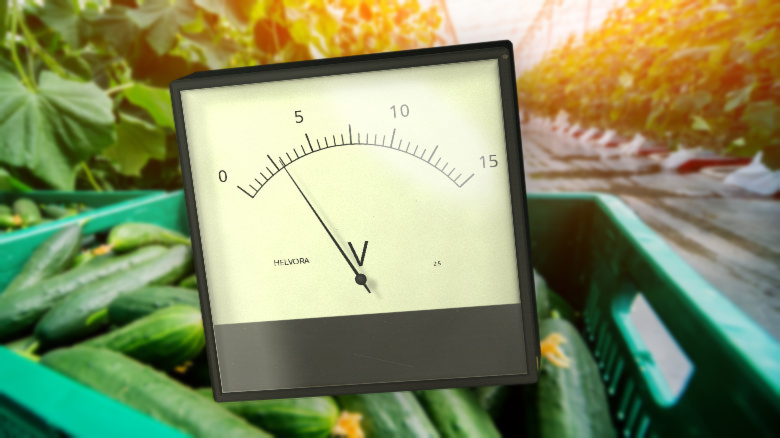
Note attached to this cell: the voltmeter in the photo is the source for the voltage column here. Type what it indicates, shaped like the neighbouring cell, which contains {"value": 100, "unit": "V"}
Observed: {"value": 3, "unit": "V"}
